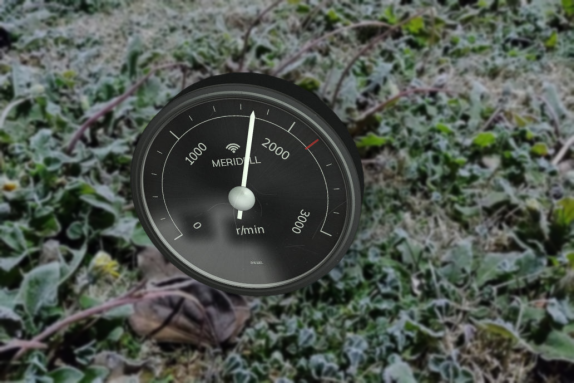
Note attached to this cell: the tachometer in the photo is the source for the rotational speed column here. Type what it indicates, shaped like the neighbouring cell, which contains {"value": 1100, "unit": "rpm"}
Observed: {"value": 1700, "unit": "rpm"}
